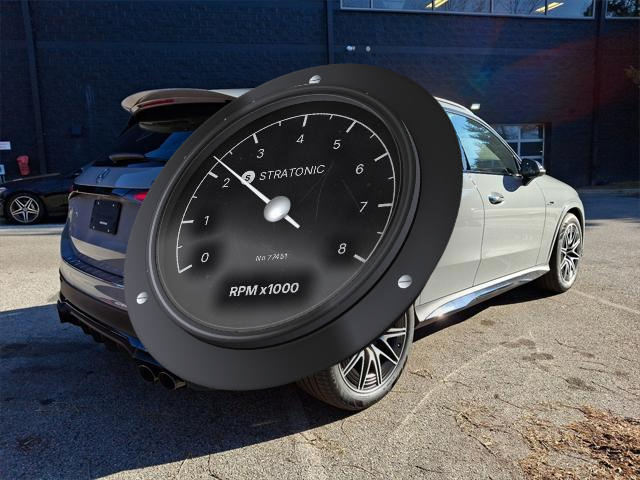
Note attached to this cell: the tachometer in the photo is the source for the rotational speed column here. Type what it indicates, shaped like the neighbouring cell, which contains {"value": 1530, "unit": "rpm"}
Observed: {"value": 2250, "unit": "rpm"}
